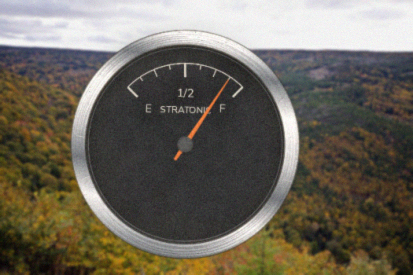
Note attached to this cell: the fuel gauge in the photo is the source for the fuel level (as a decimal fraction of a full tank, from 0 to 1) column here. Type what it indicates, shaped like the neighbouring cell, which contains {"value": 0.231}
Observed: {"value": 0.875}
